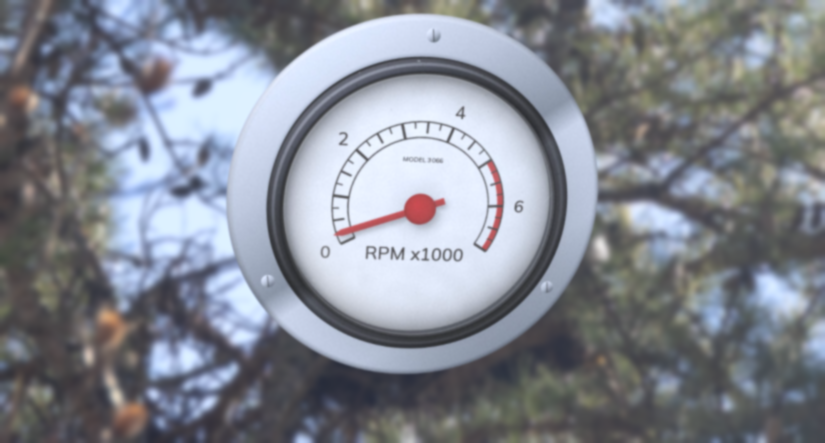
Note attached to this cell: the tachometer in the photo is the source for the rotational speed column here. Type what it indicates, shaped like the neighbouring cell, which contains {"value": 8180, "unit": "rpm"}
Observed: {"value": 250, "unit": "rpm"}
